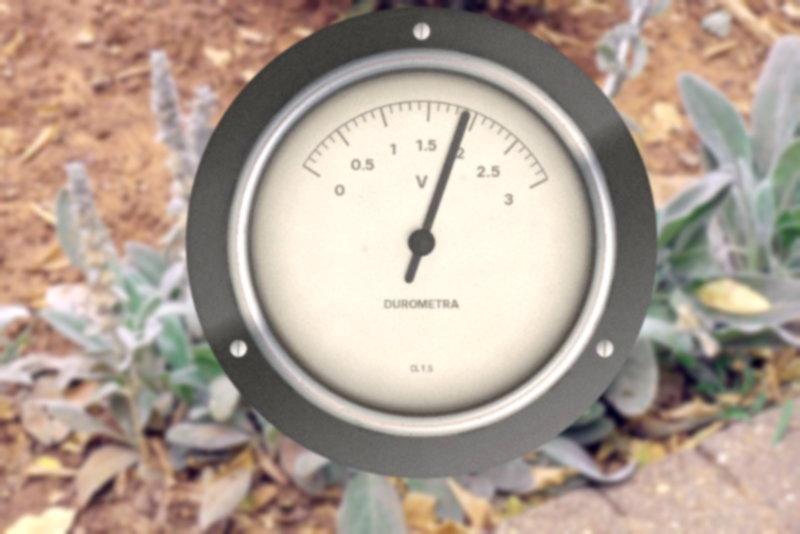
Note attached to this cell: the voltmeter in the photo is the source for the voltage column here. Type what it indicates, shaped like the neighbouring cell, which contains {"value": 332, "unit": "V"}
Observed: {"value": 1.9, "unit": "V"}
